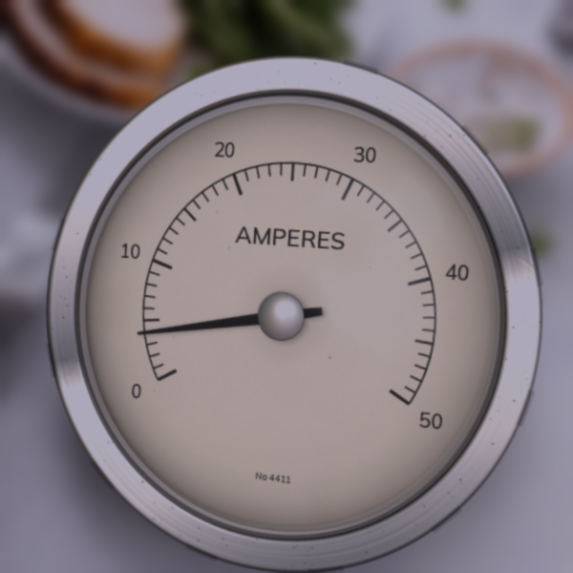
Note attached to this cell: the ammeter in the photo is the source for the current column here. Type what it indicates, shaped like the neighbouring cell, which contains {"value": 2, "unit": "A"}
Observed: {"value": 4, "unit": "A"}
